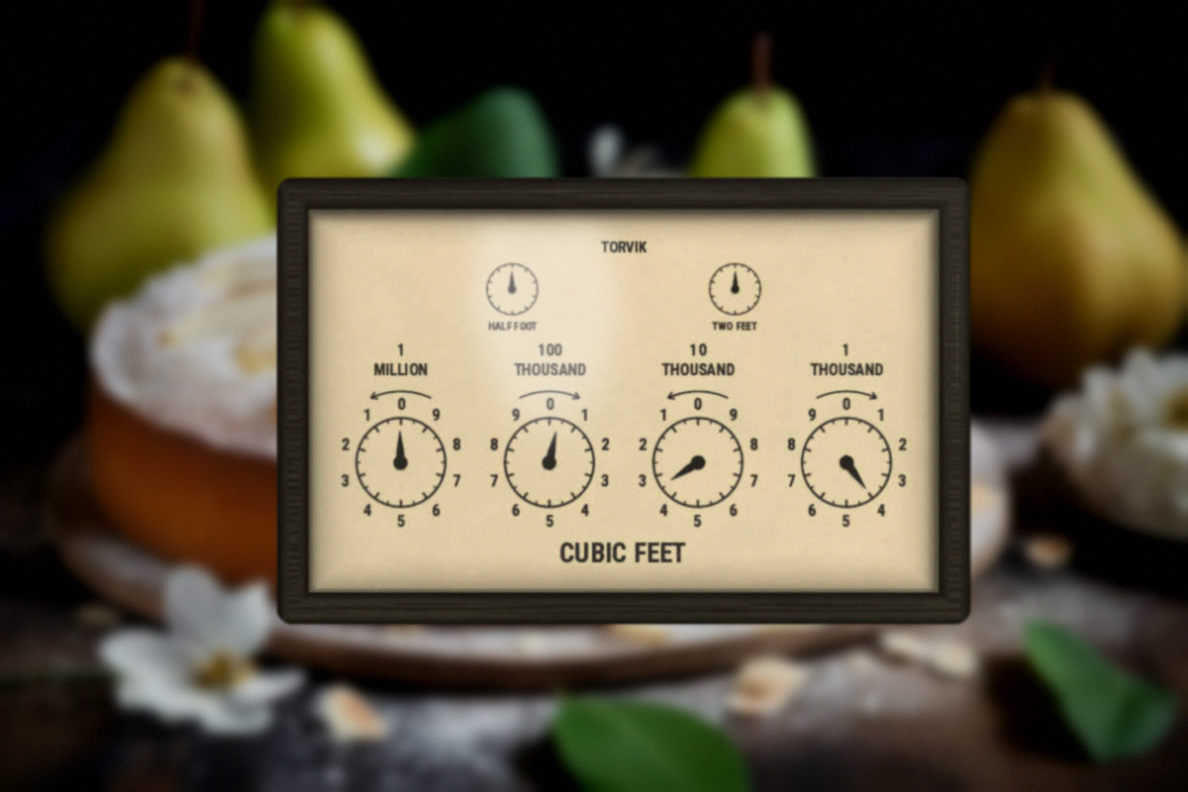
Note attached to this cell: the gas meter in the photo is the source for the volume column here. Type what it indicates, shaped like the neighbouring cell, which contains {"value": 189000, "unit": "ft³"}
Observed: {"value": 3400, "unit": "ft³"}
